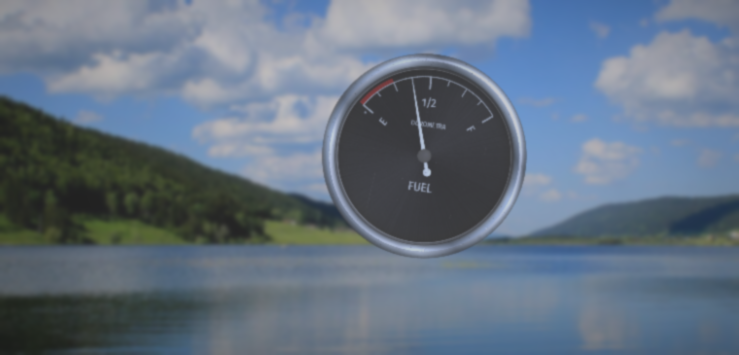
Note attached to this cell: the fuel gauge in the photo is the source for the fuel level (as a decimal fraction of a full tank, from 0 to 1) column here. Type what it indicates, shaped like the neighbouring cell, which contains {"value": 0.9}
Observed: {"value": 0.375}
